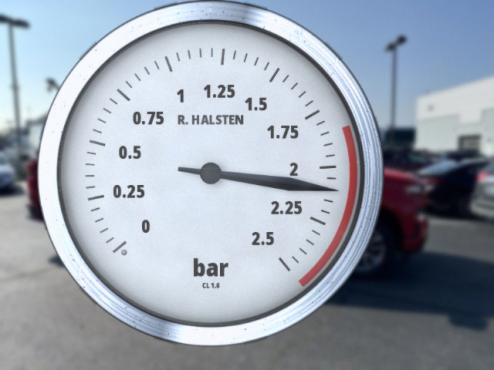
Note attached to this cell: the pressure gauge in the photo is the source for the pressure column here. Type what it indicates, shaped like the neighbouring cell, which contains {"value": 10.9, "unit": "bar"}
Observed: {"value": 2.1, "unit": "bar"}
